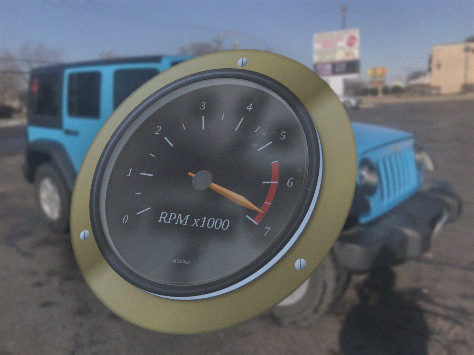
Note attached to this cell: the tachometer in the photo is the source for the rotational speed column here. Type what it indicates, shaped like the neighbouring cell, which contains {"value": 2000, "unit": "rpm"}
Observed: {"value": 6750, "unit": "rpm"}
